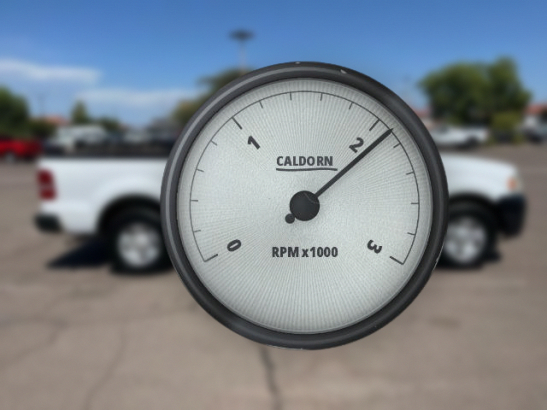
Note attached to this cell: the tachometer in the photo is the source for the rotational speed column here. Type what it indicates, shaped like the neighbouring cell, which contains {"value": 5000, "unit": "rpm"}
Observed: {"value": 2100, "unit": "rpm"}
